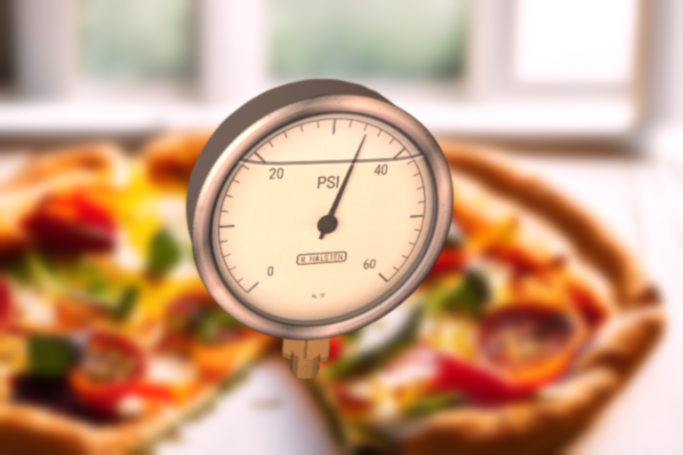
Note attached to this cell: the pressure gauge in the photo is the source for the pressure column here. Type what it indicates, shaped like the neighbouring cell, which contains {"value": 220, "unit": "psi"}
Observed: {"value": 34, "unit": "psi"}
